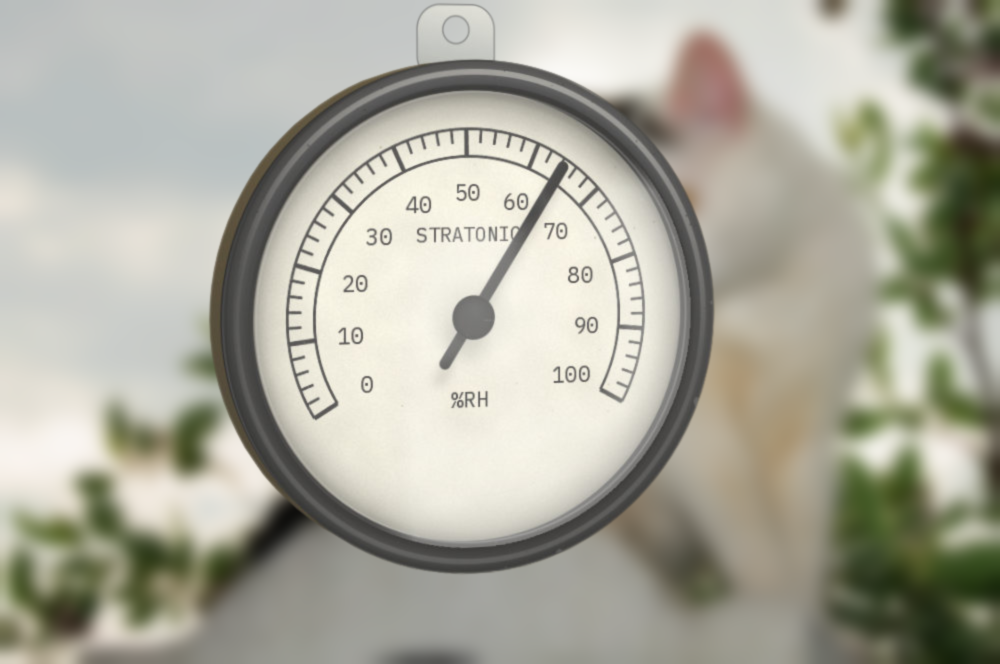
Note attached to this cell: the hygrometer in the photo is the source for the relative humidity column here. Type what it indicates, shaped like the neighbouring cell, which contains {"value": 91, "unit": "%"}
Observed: {"value": 64, "unit": "%"}
